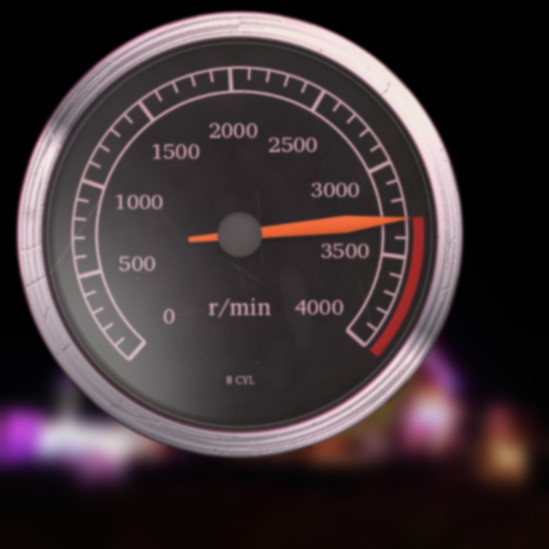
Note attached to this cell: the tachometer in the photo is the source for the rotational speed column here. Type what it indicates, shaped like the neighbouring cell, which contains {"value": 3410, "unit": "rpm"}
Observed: {"value": 3300, "unit": "rpm"}
